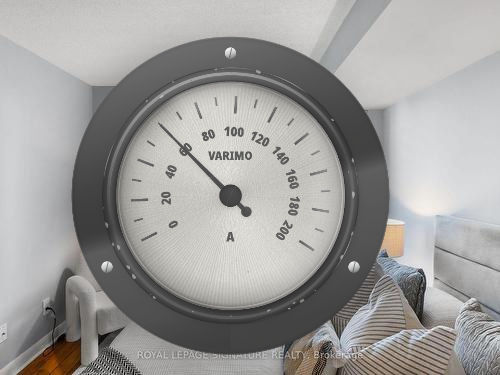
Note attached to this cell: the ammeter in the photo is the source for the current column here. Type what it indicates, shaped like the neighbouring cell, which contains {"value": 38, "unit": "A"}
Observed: {"value": 60, "unit": "A"}
